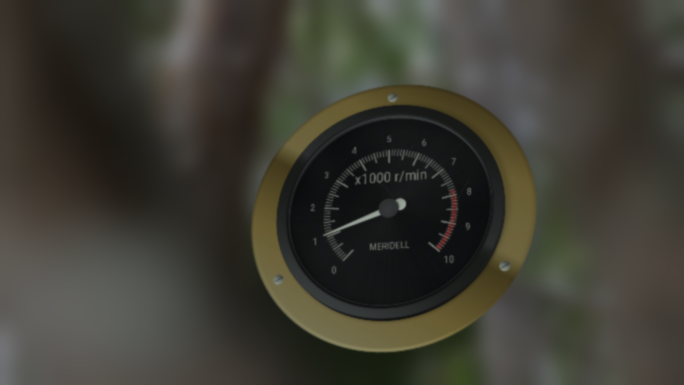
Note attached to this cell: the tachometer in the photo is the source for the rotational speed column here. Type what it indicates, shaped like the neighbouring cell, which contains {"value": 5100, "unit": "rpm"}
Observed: {"value": 1000, "unit": "rpm"}
